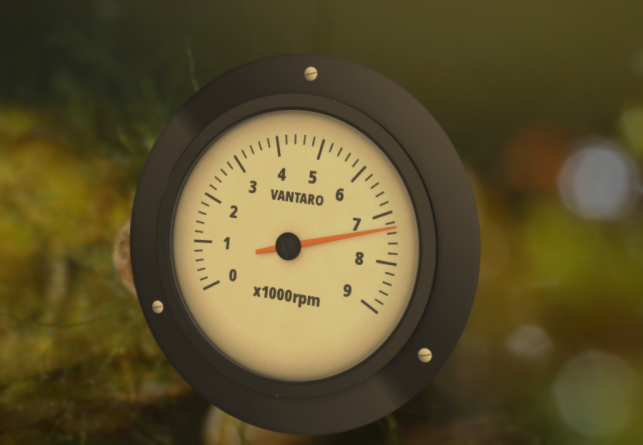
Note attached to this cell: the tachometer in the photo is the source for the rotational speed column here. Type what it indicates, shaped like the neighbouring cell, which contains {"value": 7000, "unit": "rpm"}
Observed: {"value": 7300, "unit": "rpm"}
